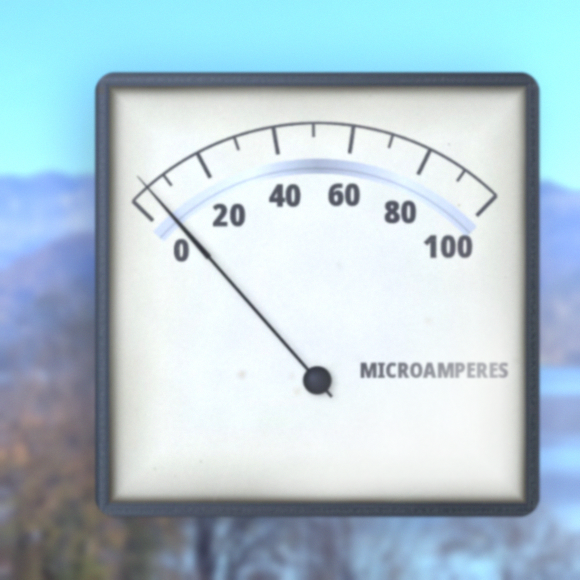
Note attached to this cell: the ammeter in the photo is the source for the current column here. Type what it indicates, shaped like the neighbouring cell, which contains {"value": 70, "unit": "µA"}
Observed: {"value": 5, "unit": "µA"}
